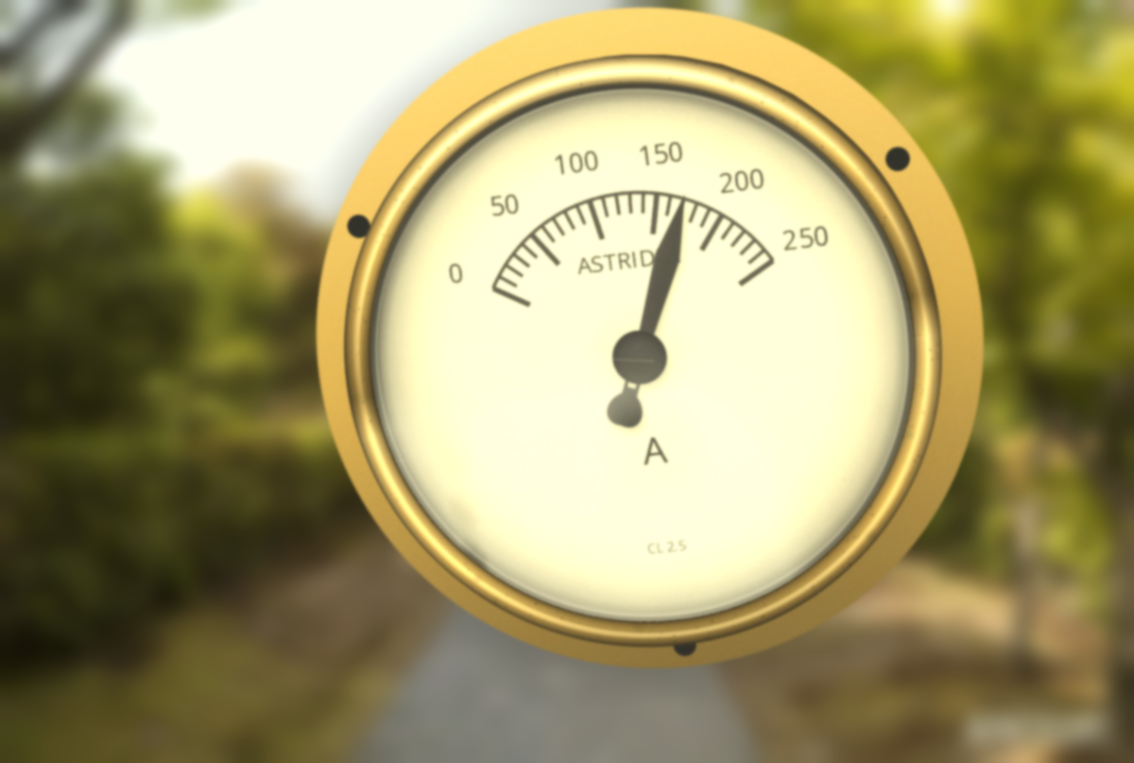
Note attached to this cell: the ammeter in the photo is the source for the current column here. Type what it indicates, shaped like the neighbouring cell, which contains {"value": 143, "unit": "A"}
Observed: {"value": 170, "unit": "A"}
